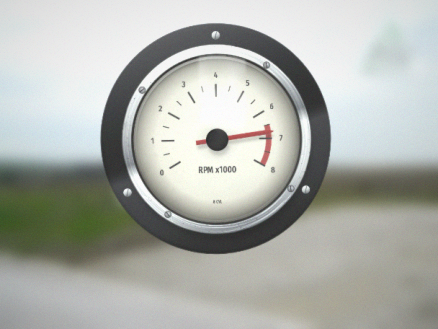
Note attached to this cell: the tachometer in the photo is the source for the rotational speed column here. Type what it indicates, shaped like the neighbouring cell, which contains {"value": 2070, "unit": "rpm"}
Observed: {"value": 6750, "unit": "rpm"}
